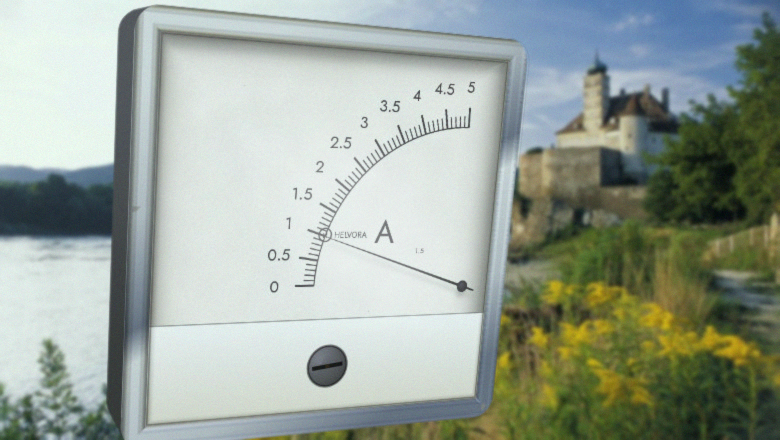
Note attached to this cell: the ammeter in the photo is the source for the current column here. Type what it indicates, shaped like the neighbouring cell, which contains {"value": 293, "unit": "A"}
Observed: {"value": 1, "unit": "A"}
